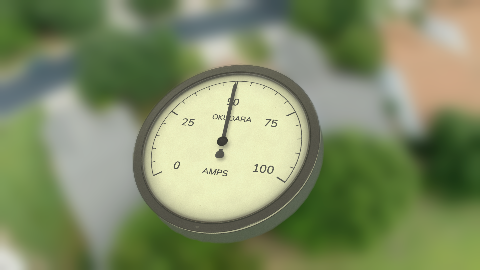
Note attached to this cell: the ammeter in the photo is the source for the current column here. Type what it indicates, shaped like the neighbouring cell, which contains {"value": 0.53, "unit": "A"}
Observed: {"value": 50, "unit": "A"}
